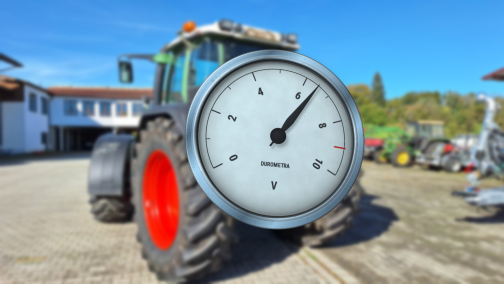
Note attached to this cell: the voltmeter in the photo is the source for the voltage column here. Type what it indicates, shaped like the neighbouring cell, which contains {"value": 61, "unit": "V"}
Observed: {"value": 6.5, "unit": "V"}
